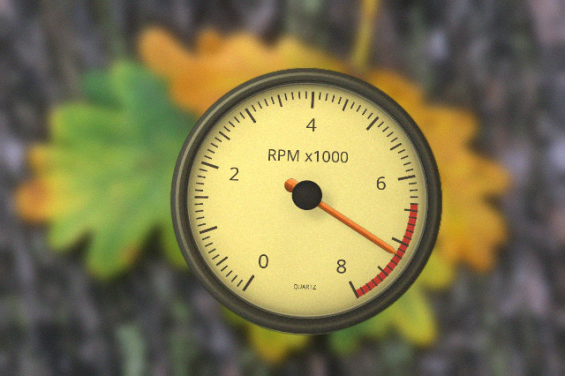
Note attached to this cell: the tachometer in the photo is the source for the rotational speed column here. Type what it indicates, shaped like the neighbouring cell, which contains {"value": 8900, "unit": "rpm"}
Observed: {"value": 7200, "unit": "rpm"}
